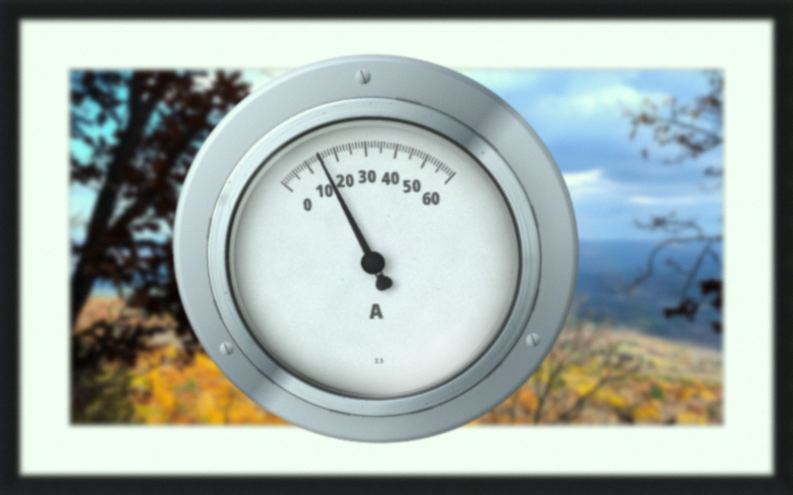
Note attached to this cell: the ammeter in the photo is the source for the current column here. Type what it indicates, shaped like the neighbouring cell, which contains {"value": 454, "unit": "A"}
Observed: {"value": 15, "unit": "A"}
